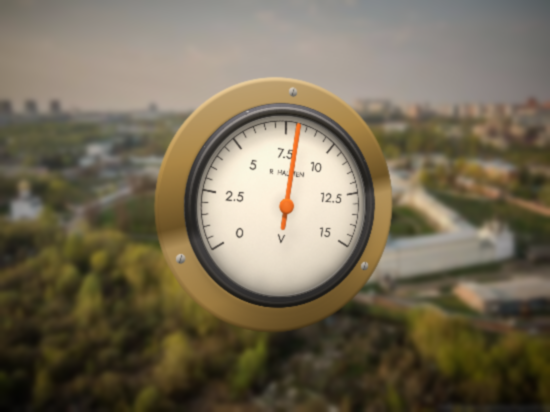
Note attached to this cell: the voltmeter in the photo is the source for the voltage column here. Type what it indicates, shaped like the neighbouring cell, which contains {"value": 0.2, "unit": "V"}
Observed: {"value": 8, "unit": "V"}
